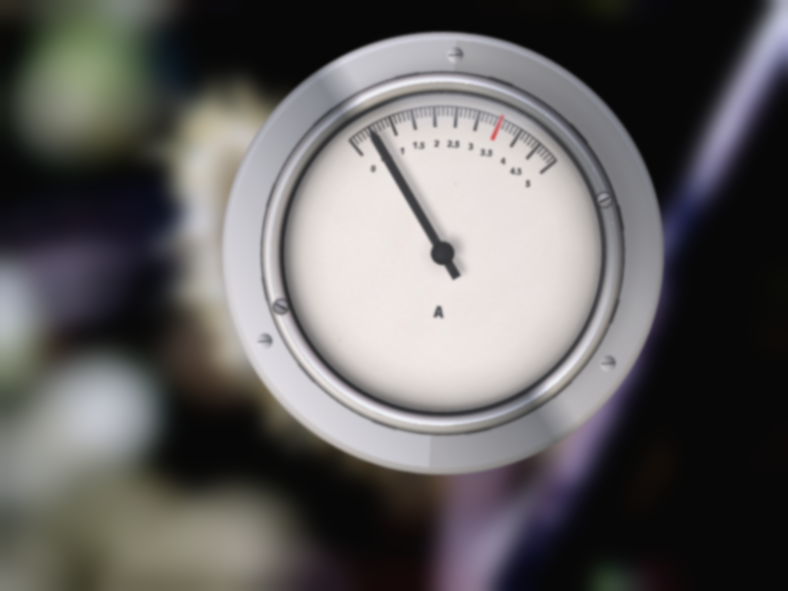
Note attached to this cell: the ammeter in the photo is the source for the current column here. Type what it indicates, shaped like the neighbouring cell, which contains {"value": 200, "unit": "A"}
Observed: {"value": 0.5, "unit": "A"}
